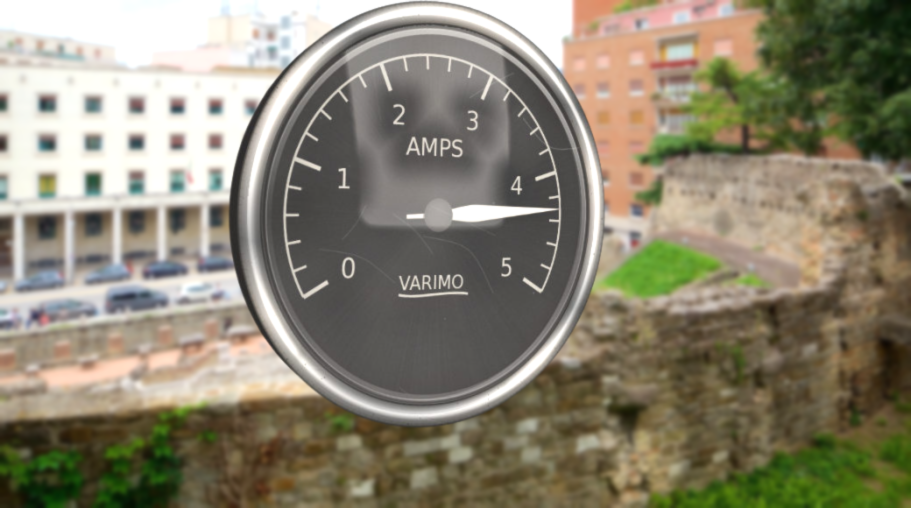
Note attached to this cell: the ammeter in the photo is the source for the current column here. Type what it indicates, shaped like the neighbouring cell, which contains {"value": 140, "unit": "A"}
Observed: {"value": 4.3, "unit": "A"}
